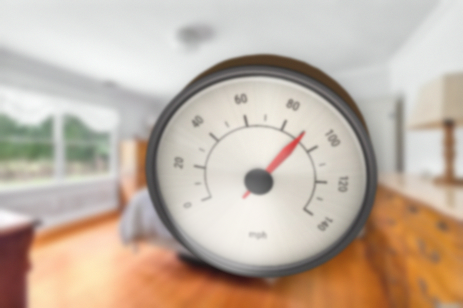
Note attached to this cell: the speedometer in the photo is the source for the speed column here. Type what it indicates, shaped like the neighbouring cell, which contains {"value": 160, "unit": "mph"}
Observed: {"value": 90, "unit": "mph"}
